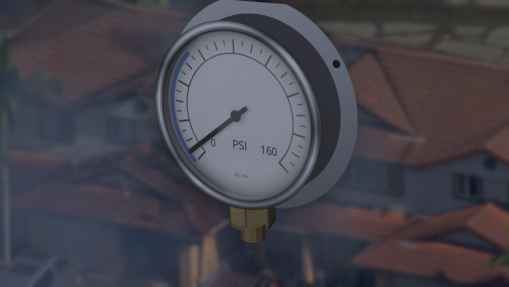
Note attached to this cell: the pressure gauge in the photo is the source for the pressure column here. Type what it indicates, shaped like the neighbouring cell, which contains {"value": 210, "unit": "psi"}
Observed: {"value": 5, "unit": "psi"}
